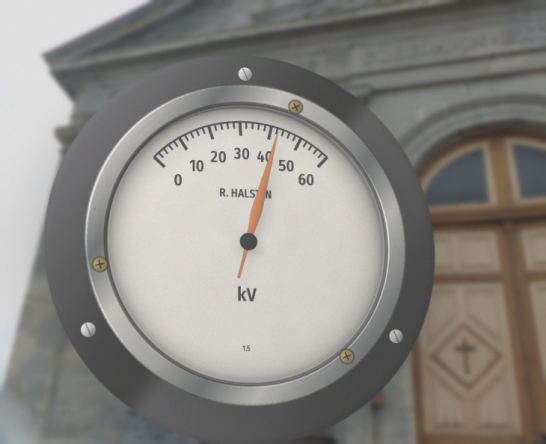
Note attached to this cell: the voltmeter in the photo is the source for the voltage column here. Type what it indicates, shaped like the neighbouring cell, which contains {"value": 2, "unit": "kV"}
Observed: {"value": 42, "unit": "kV"}
